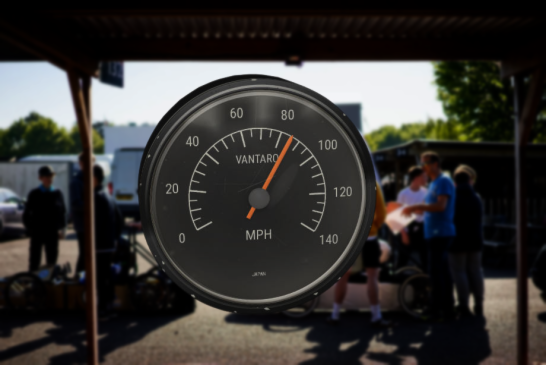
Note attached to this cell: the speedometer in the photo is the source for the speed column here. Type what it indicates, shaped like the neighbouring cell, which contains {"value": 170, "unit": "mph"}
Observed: {"value": 85, "unit": "mph"}
